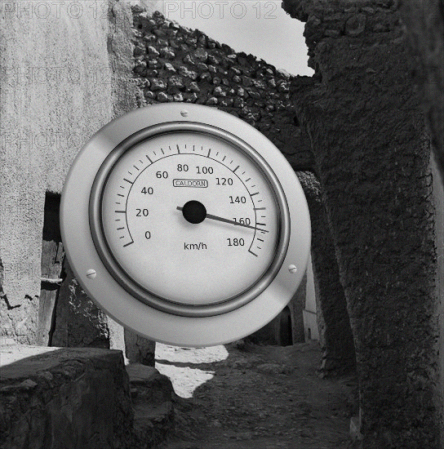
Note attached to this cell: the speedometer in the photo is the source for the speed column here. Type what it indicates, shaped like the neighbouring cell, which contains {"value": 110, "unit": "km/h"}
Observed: {"value": 165, "unit": "km/h"}
